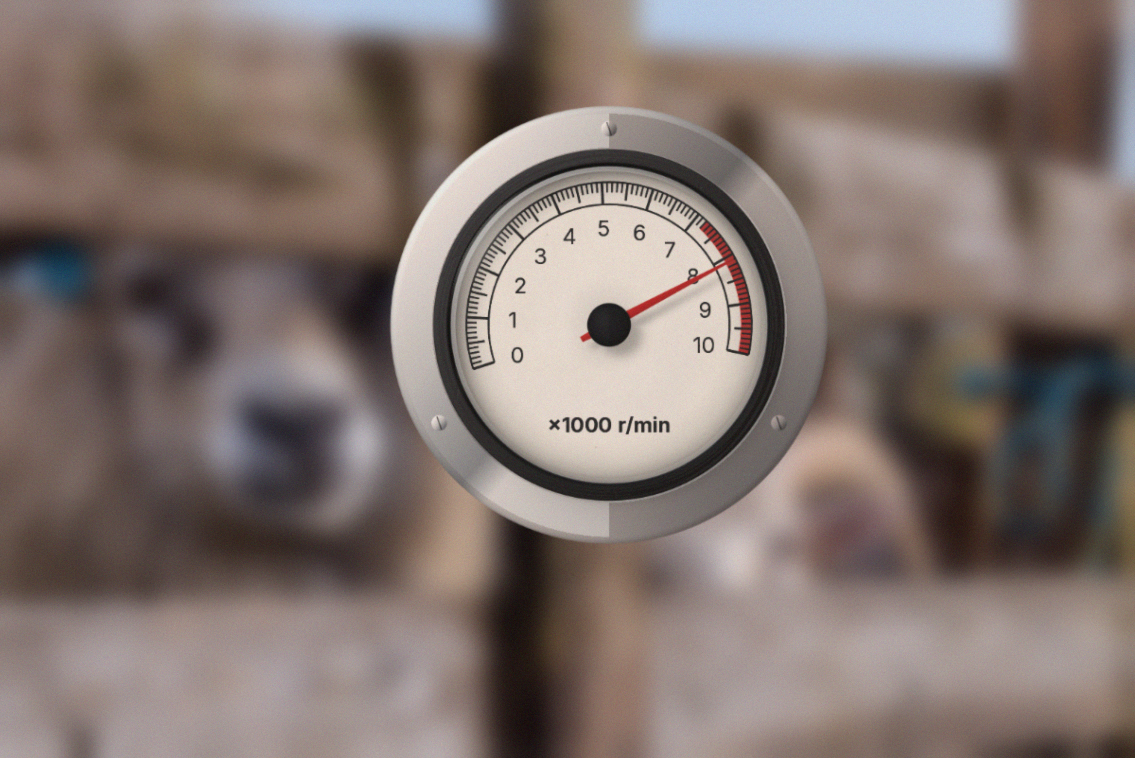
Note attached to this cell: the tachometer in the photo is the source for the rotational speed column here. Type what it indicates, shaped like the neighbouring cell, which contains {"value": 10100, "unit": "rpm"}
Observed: {"value": 8100, "unit": "rpm"}
